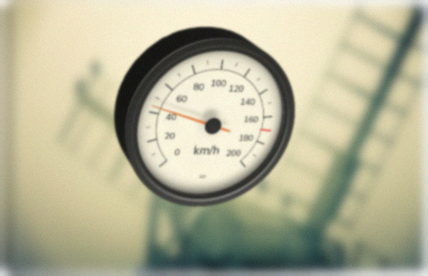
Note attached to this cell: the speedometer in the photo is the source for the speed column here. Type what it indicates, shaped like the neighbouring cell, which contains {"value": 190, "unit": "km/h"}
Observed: {"value": 45, "unit": "km/h"}
